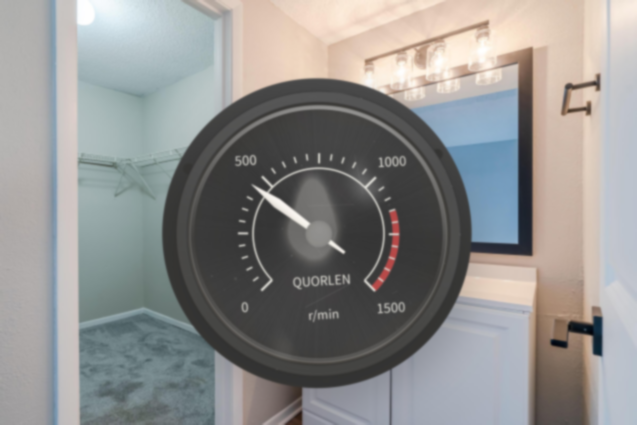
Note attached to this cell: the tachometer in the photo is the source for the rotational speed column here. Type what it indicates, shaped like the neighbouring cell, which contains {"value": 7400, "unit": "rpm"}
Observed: {"value": 450, "unit": "rpm"}
